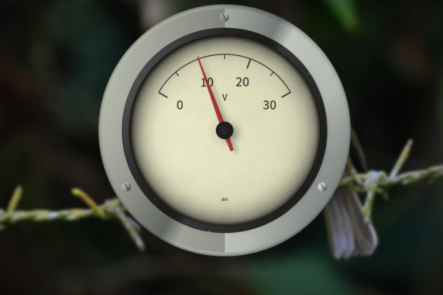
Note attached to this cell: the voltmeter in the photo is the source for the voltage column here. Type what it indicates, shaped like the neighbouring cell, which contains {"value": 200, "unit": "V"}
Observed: {"value": 10, "unit": "V"}
